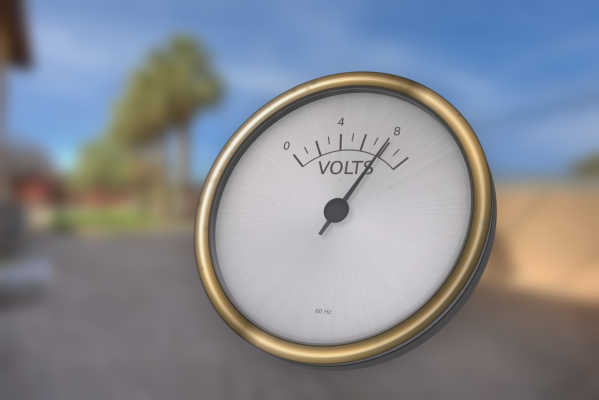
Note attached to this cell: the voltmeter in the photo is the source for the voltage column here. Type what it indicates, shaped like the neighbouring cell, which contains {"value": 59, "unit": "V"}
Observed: {"value": 8, "unit": "V"}
